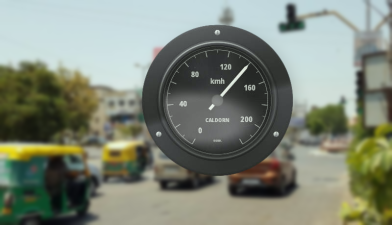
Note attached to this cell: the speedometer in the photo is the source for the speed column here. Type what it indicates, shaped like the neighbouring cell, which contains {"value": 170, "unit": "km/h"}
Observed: {"value": 140, "unit": "km/h"}
